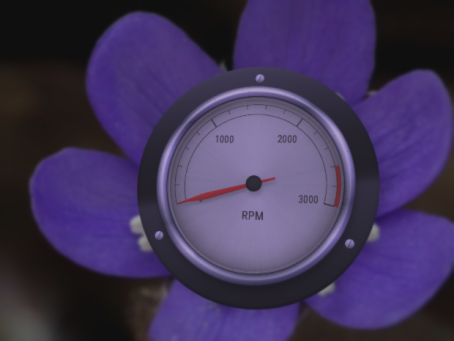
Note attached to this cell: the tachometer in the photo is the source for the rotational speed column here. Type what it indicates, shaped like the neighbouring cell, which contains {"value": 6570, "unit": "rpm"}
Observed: {"value": 0, "unit": "rpm"}
